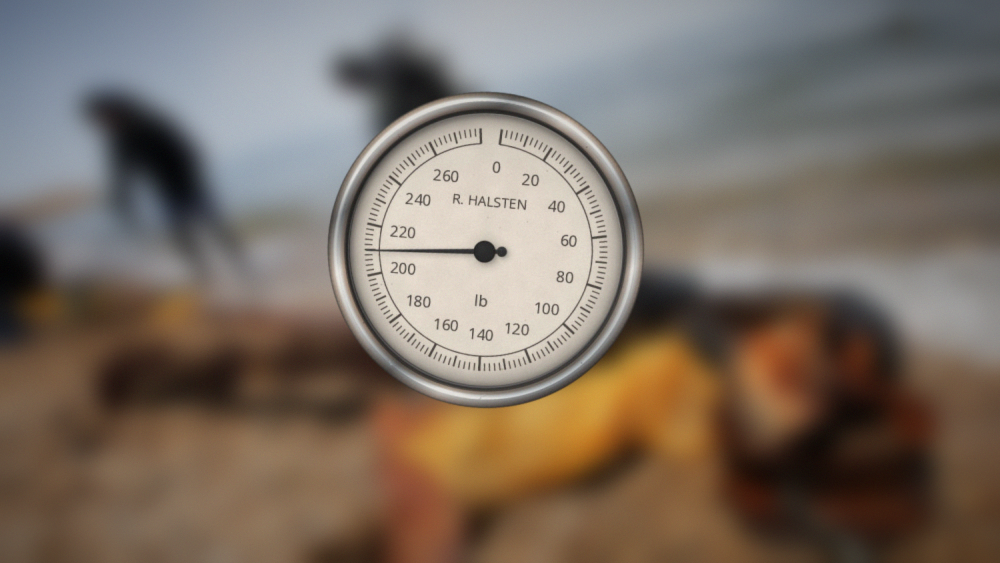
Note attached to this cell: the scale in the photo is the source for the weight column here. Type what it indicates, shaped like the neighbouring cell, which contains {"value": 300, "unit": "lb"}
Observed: {"value": 210, "unit": "lb"}
